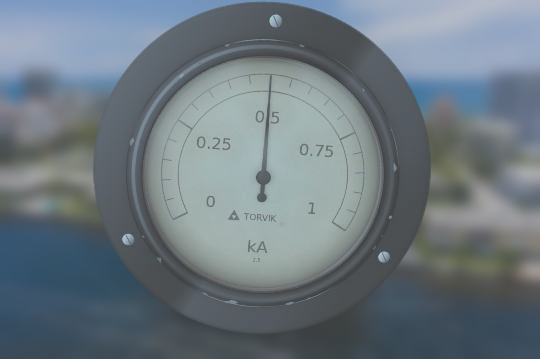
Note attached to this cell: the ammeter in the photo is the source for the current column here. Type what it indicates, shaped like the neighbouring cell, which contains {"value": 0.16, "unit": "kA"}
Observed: {"value": 0.5, "unit": "kA"}
